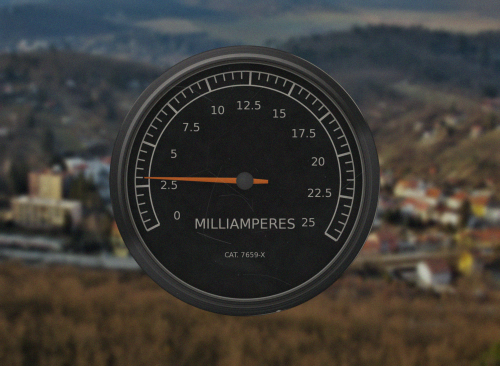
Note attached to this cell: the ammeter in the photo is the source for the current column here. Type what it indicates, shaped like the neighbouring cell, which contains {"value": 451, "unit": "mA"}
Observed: {"value": 3, "unit": "mA"}
